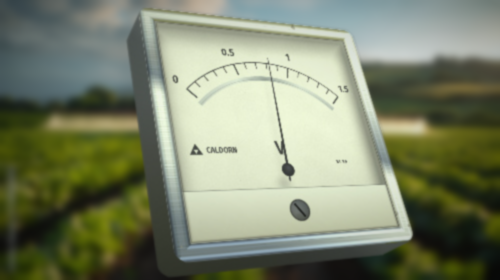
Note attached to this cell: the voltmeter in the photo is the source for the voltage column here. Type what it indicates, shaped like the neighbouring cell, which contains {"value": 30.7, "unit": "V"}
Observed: {"value": 0.8, "unit": "V"}
